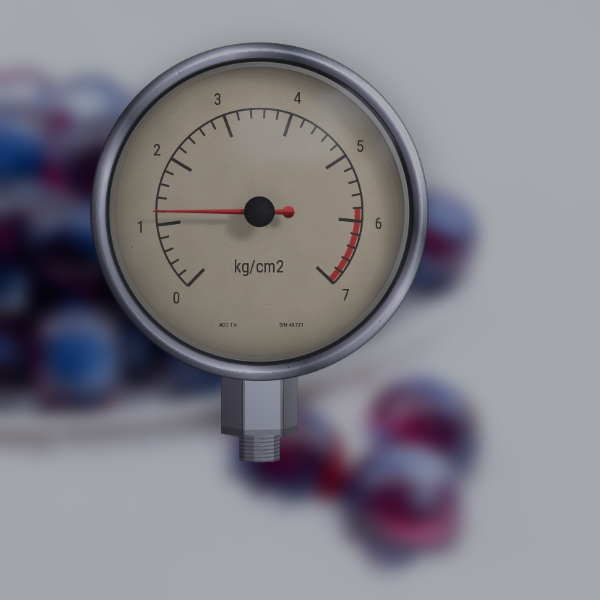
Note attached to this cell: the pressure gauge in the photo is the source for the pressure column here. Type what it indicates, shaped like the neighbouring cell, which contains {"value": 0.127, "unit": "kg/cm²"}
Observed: {"value": 1.2, "unit": "kg/cm²"}
